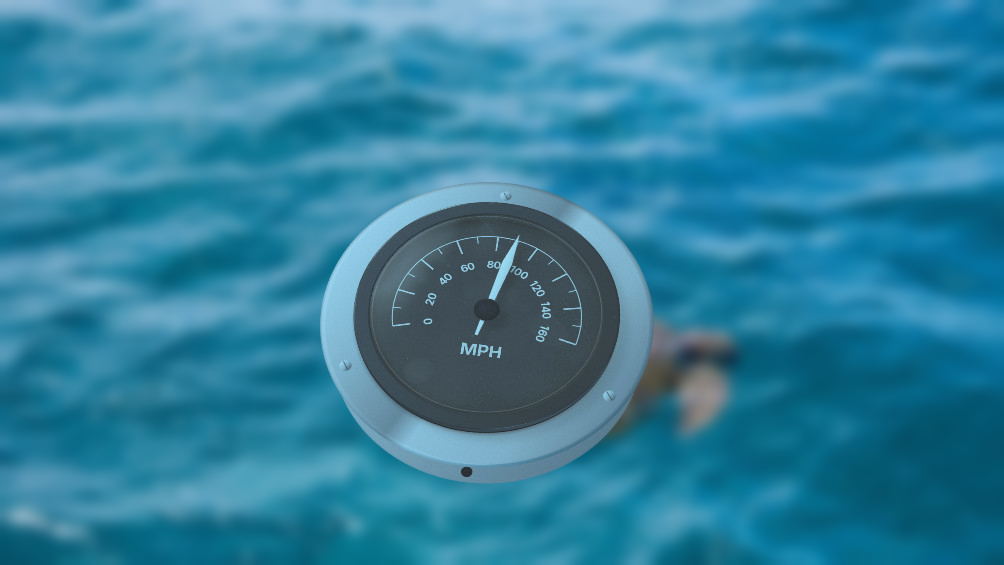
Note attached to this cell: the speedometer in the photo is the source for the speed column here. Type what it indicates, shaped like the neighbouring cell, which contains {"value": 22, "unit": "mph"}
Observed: {"value": 90, "unit": "mph"}
